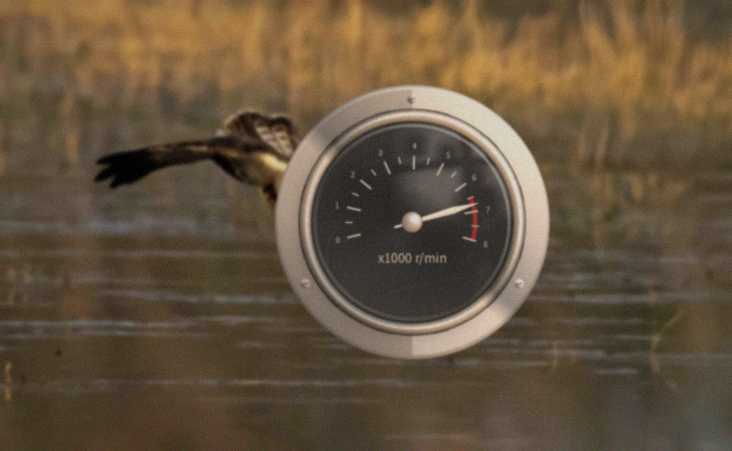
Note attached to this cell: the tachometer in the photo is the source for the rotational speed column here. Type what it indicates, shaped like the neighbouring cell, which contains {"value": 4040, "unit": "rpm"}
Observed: {"value": 6750, "unit": "rpm"}
